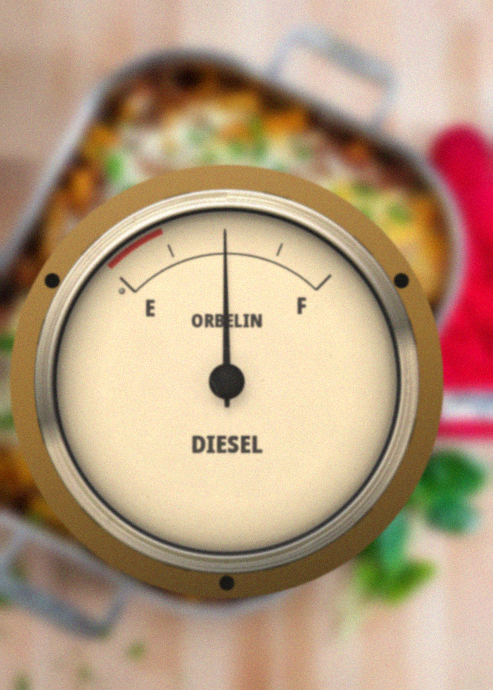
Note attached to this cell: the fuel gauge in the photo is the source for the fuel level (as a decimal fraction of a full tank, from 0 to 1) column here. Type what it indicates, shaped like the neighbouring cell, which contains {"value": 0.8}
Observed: {"value": 0.5}
